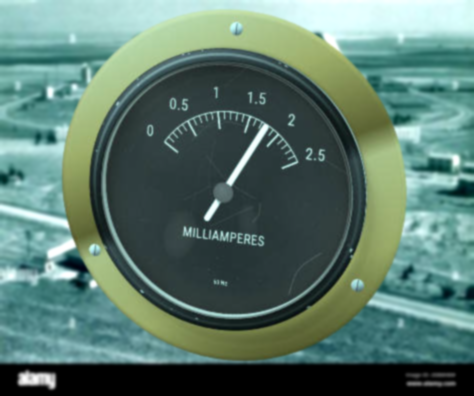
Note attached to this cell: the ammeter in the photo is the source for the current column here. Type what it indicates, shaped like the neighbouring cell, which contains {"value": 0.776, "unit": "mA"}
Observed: {"value": 1.8, "unit": "mA"}
